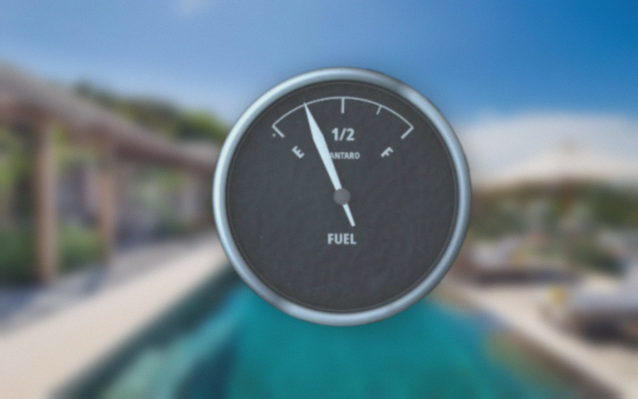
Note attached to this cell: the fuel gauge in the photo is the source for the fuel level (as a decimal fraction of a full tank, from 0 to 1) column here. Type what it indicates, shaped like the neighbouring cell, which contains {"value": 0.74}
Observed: {"value": 0.25}
